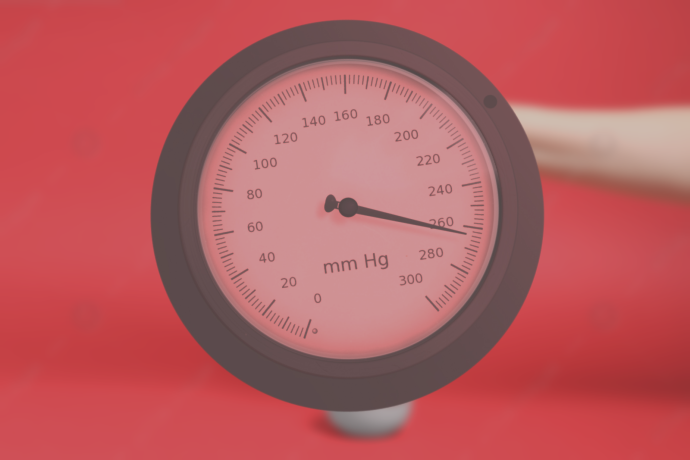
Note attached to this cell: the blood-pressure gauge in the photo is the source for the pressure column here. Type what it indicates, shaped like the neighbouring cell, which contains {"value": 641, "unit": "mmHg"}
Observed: {"value": 264, "unit": "mmHg"}
